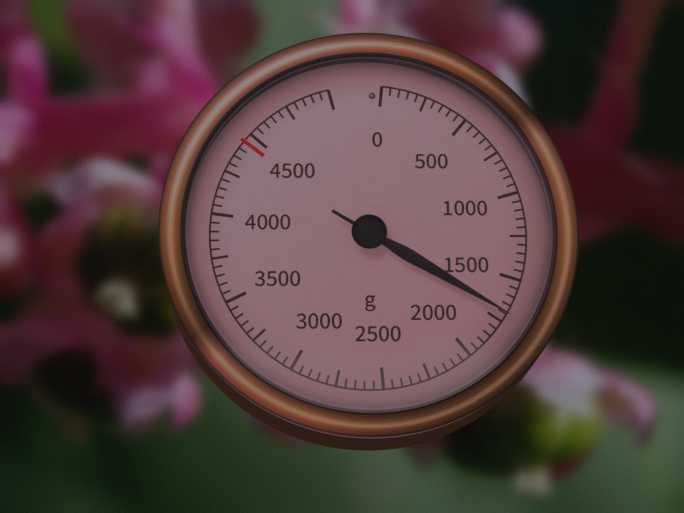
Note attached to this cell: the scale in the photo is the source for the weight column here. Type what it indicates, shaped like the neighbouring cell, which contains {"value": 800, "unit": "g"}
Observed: {"value": 1700, "unit": "g"}
